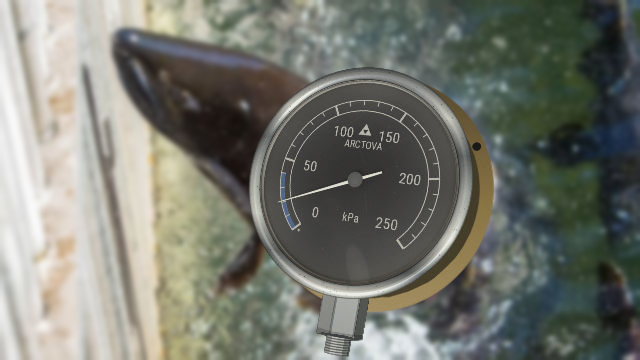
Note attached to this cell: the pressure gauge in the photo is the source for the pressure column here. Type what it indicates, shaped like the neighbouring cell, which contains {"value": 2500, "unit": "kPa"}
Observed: {"value": 20, "unit": "kPa"}
